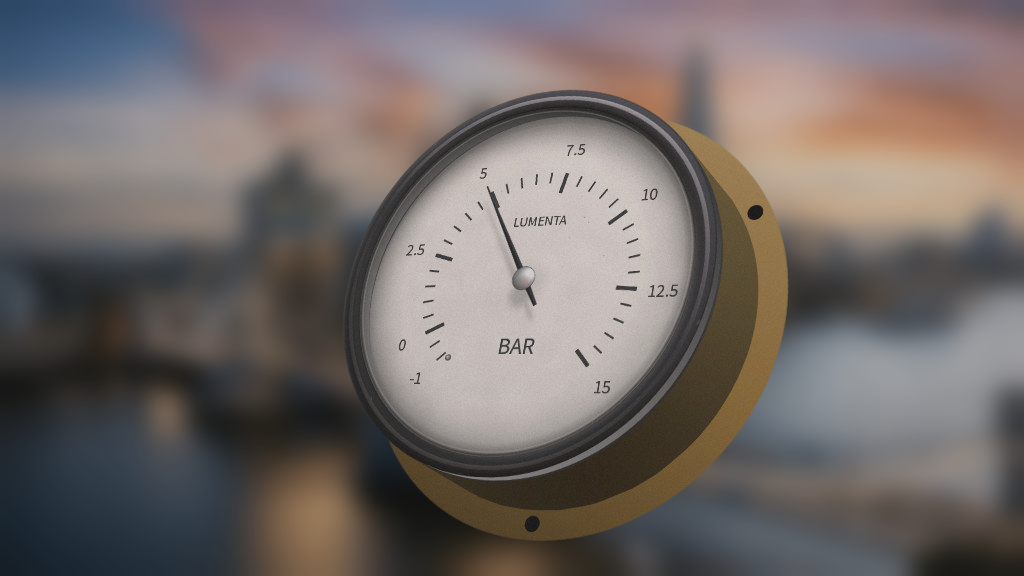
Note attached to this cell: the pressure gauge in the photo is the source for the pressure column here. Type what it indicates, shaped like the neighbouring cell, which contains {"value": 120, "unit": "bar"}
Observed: {"value": 5, "unit": "bar"}
